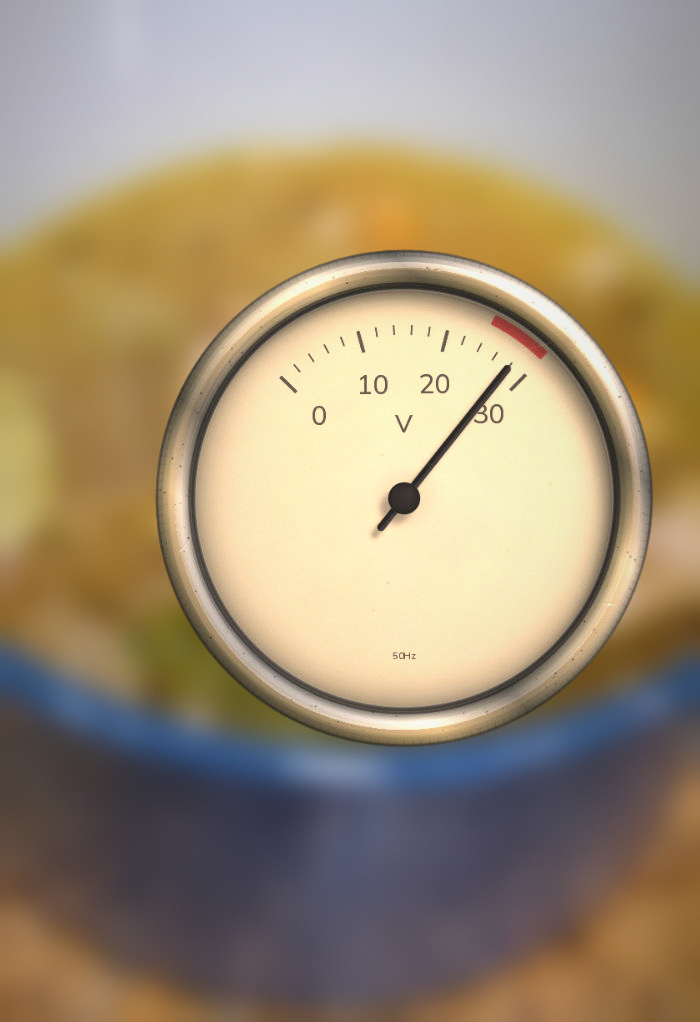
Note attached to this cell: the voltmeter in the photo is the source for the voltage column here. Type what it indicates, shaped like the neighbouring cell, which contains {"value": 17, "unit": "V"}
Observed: {"value": 28, "unit": "V"}
